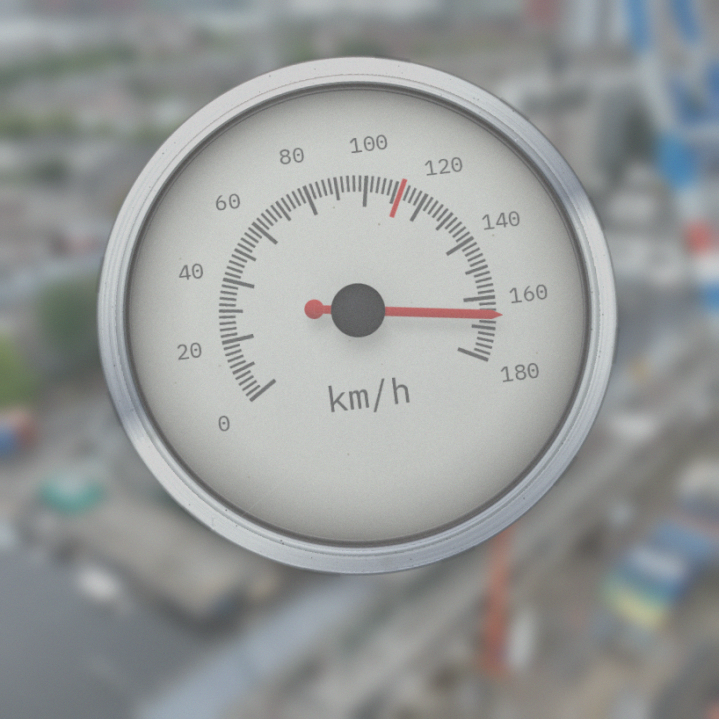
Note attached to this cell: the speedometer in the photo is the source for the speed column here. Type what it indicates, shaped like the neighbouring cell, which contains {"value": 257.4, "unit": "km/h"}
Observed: {"value": 166, "unit": "km/h"}
